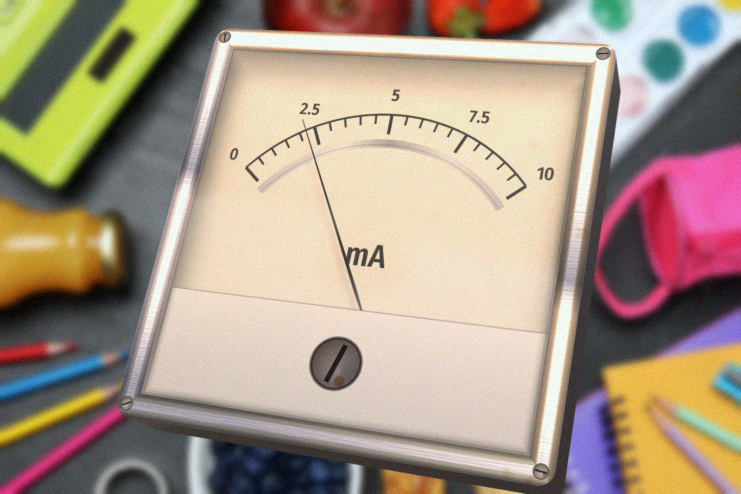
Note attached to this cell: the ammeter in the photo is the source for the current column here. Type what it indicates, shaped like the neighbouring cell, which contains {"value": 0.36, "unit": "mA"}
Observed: {"value": 2.25, "unit": "mA"}
